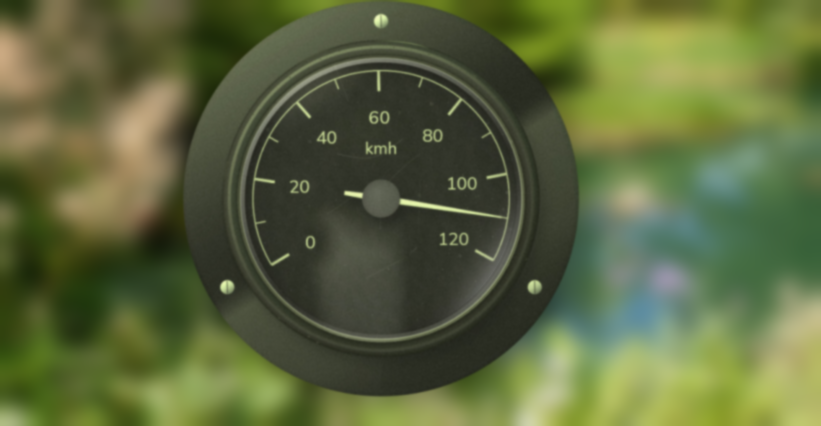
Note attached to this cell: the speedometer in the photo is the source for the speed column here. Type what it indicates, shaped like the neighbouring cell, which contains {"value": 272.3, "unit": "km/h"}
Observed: {"value": 110, "unit": "km/h"}
